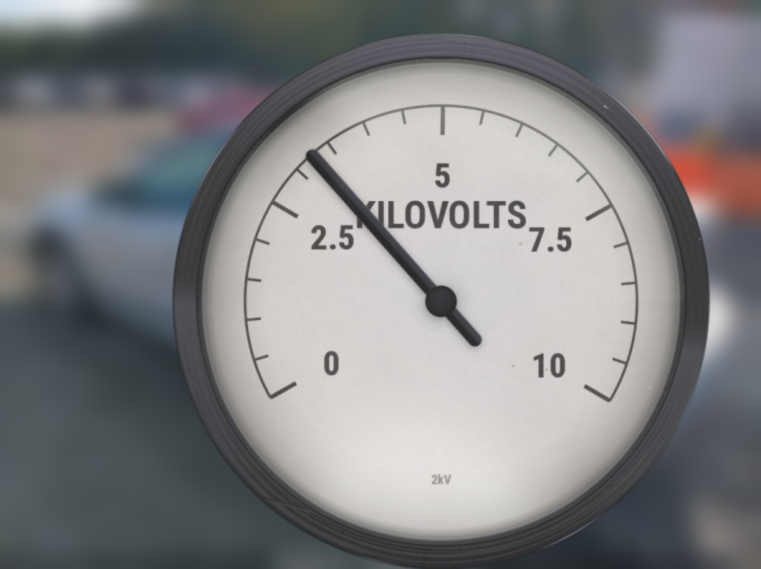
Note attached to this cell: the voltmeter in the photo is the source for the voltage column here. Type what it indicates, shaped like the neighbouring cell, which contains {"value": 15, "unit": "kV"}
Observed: {"value": 3.25, "unit": "kV"}
